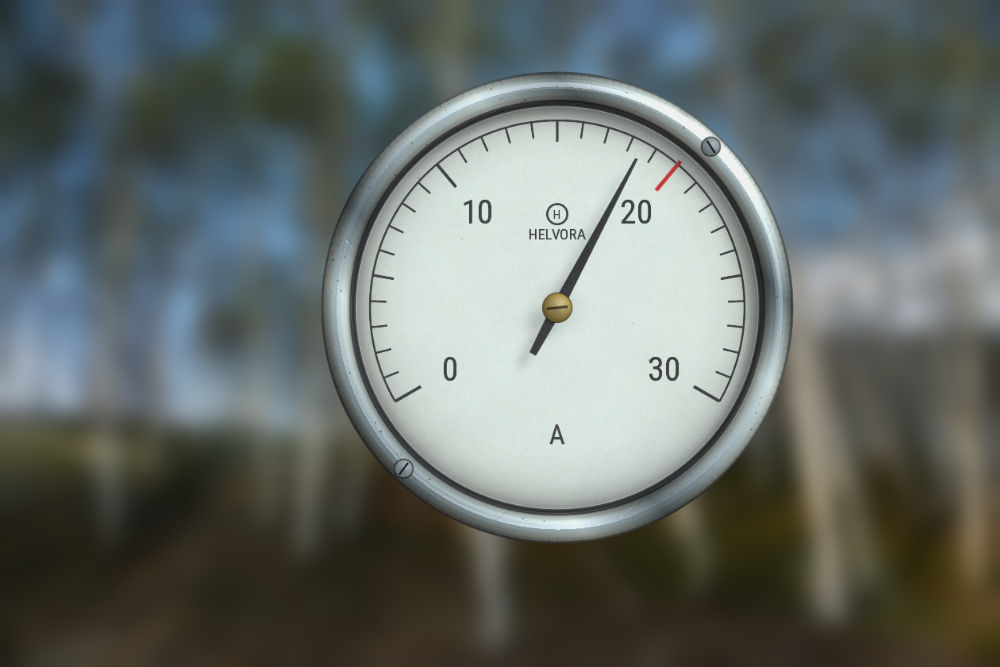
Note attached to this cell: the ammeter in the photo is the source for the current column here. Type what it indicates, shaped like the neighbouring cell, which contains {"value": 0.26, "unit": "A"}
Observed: {"value": 18.5, "unit": "A"}
